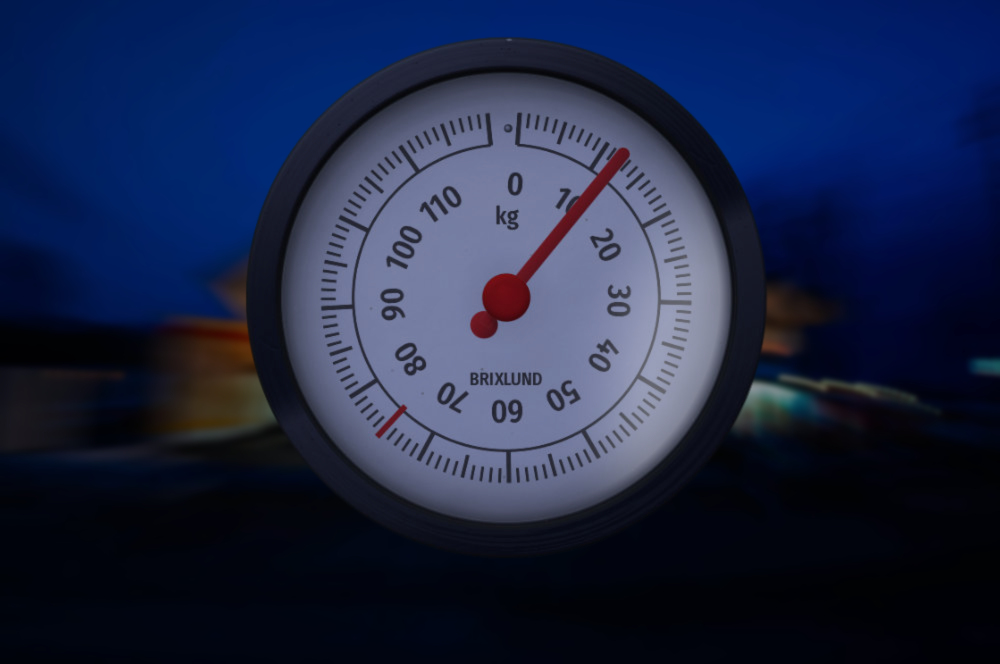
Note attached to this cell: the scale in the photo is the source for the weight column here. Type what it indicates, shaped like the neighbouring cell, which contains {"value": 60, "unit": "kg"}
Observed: {"value": 12, "unit": "kg"}
